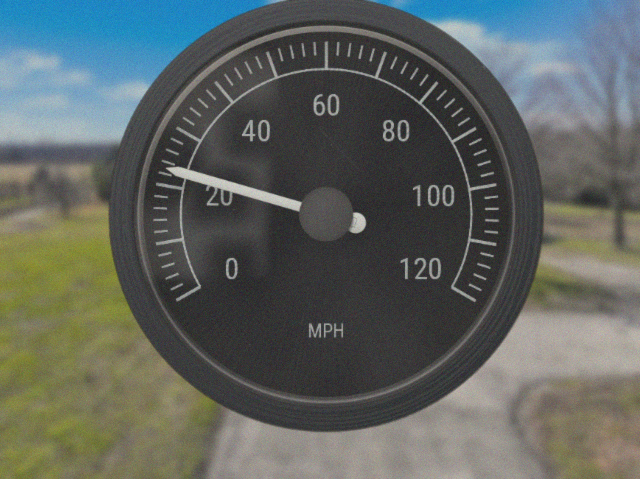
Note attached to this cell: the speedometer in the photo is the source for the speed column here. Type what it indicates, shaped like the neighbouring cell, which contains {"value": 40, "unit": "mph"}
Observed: {"value": 23, "unit": "mph"}
